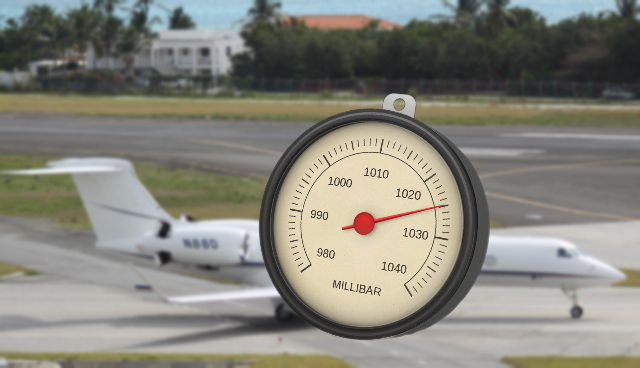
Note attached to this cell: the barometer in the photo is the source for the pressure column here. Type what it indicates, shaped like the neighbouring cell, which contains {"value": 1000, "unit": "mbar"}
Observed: {"value": 1025, "unit": "mbar"}
